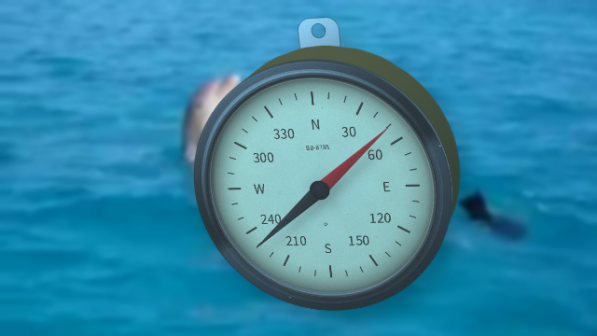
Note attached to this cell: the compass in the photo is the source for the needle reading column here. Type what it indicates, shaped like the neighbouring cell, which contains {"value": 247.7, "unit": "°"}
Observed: {"value": 50, "unit": "°"}
